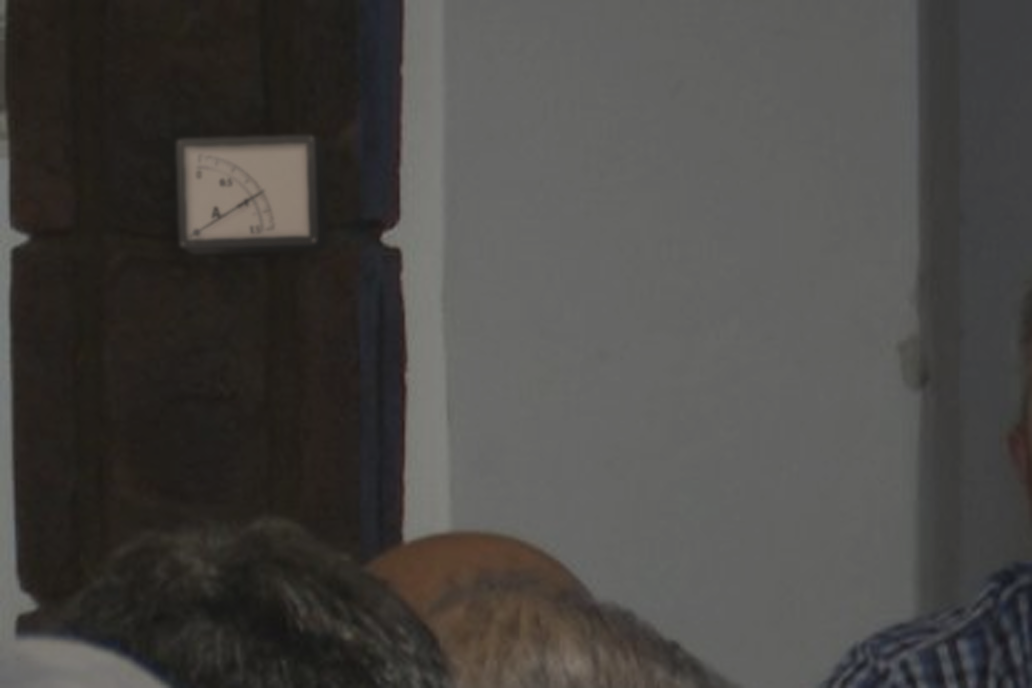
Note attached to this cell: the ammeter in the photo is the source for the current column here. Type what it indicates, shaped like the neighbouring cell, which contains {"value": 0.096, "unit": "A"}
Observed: {"value": 1, "unit": "A"}
